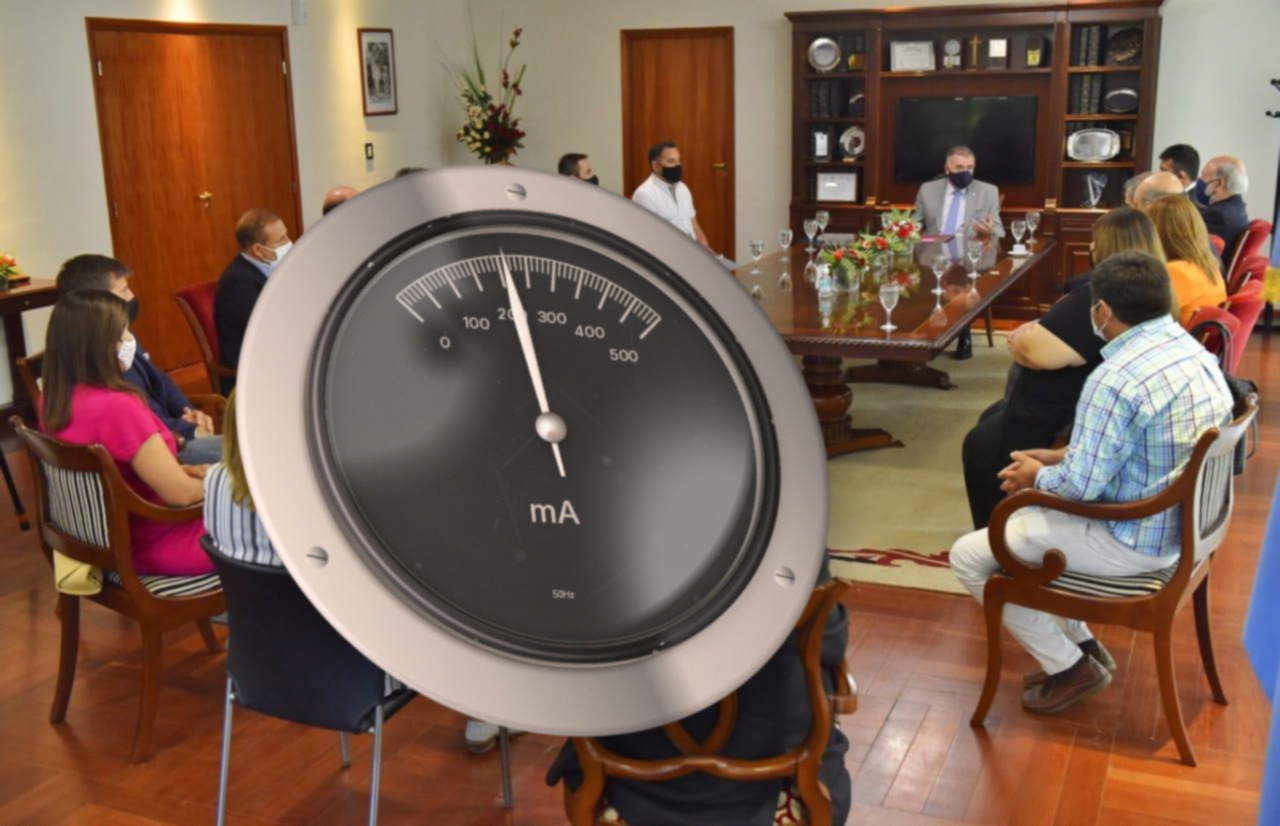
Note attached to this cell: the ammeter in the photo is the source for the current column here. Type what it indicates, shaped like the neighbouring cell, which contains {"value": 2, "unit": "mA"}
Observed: {"value": 200, "unit": "mA"}
